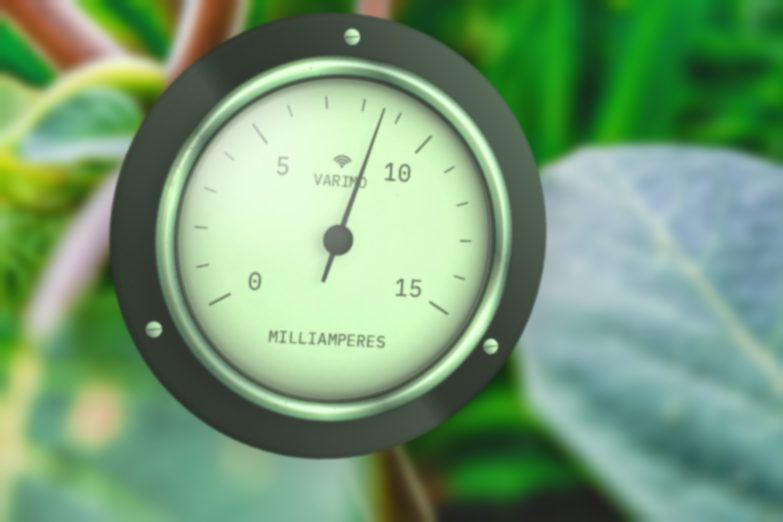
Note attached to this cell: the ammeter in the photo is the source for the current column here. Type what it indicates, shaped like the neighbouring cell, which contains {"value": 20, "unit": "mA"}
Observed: {"value": 8.5, "unit": "mA"}
